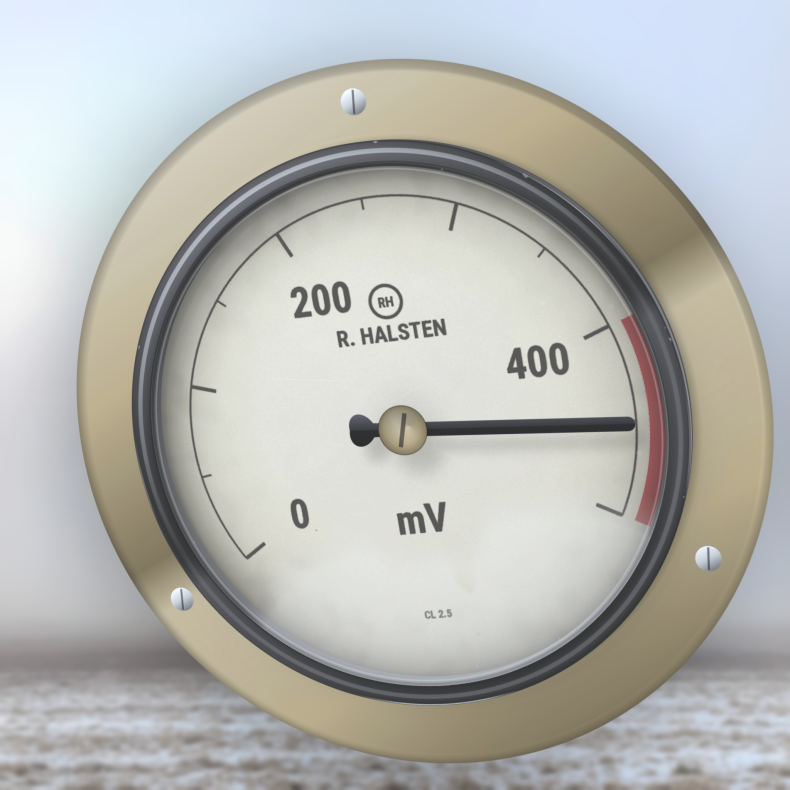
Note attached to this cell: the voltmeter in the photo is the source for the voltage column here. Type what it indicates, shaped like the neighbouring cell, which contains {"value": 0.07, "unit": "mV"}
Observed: {"value": 450, "unit": "mV"}
